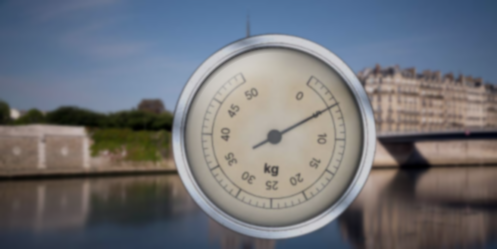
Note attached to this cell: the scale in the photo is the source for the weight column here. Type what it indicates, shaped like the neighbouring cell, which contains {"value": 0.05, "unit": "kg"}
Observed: {"value": 5, "unit": "kg"}
